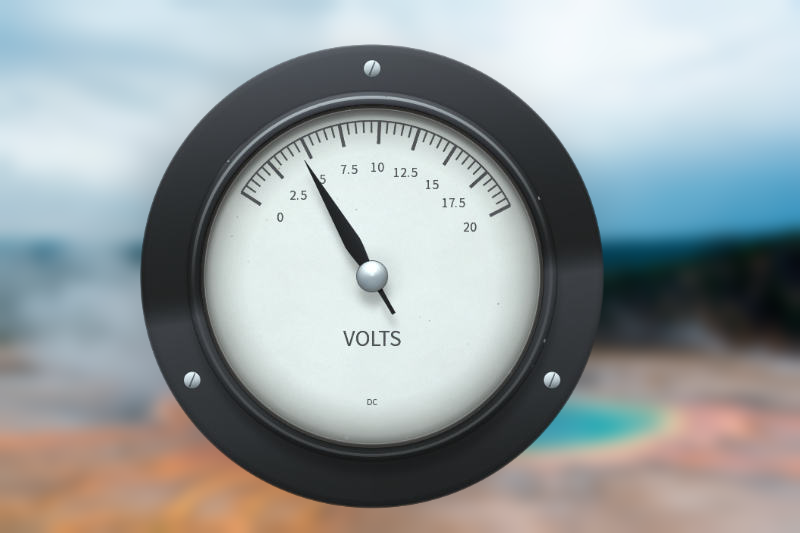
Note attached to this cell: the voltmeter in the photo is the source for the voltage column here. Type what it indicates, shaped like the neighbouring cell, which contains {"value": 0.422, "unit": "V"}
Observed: {"value": 4.5, "unit": "V"}
